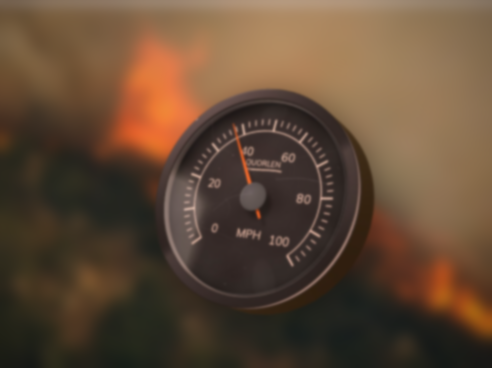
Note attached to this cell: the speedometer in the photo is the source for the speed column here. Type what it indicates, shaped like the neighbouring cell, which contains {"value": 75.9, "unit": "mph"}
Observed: {"value": 38, "unit": "mph"}
